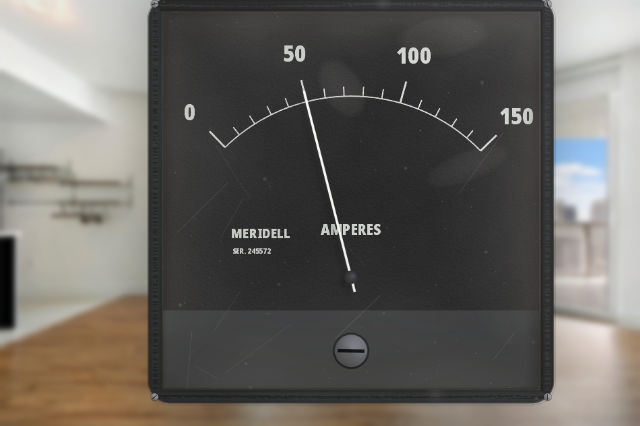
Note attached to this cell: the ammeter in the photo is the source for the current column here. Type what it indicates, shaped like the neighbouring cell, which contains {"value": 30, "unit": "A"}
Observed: {"value": 50, "unit": "A"}
